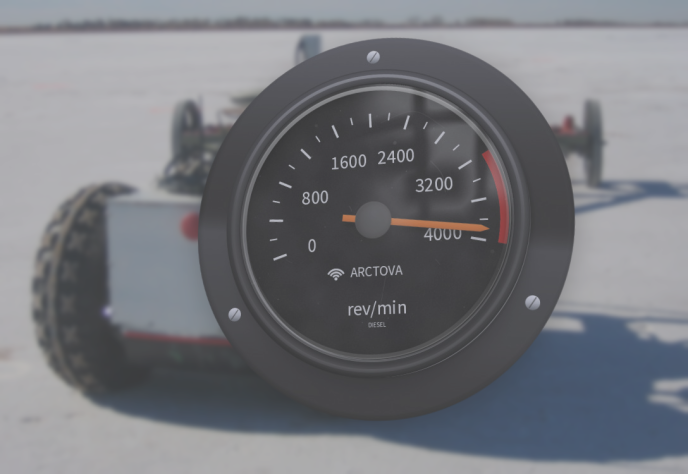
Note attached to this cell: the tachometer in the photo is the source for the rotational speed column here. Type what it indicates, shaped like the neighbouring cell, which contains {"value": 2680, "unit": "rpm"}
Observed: {"value": 3900, "unit": "rpm"}
